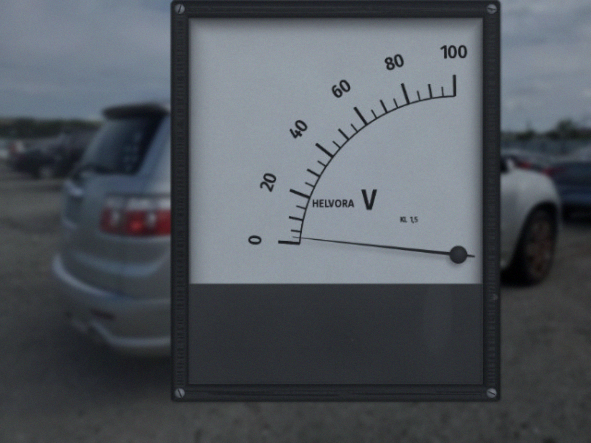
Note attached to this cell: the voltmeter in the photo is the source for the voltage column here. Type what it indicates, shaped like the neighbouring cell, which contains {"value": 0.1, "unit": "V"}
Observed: {"value": 2.5, "unit": "V"}
